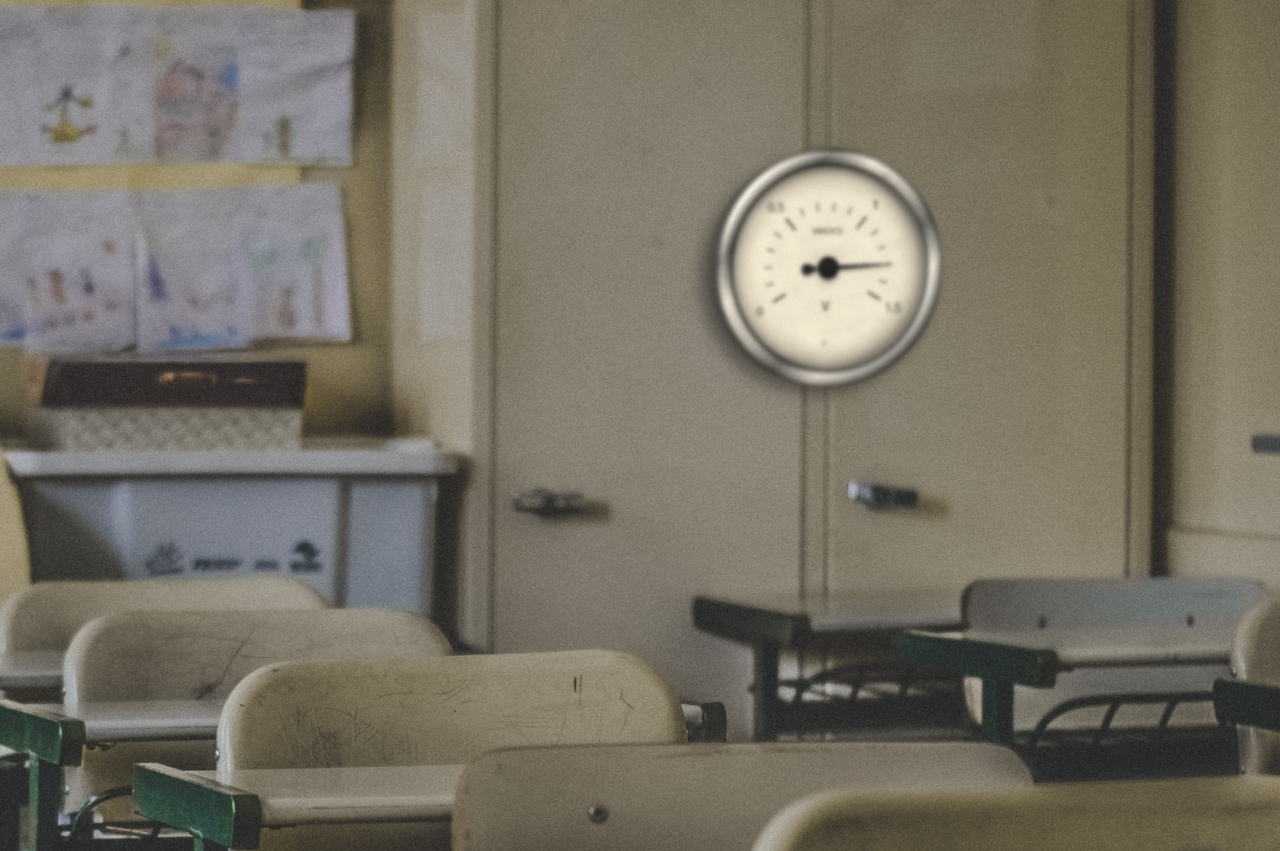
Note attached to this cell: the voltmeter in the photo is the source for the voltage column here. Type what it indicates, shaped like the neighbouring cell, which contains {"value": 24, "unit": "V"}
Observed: {"value": 1.3, "unit": "V"}
